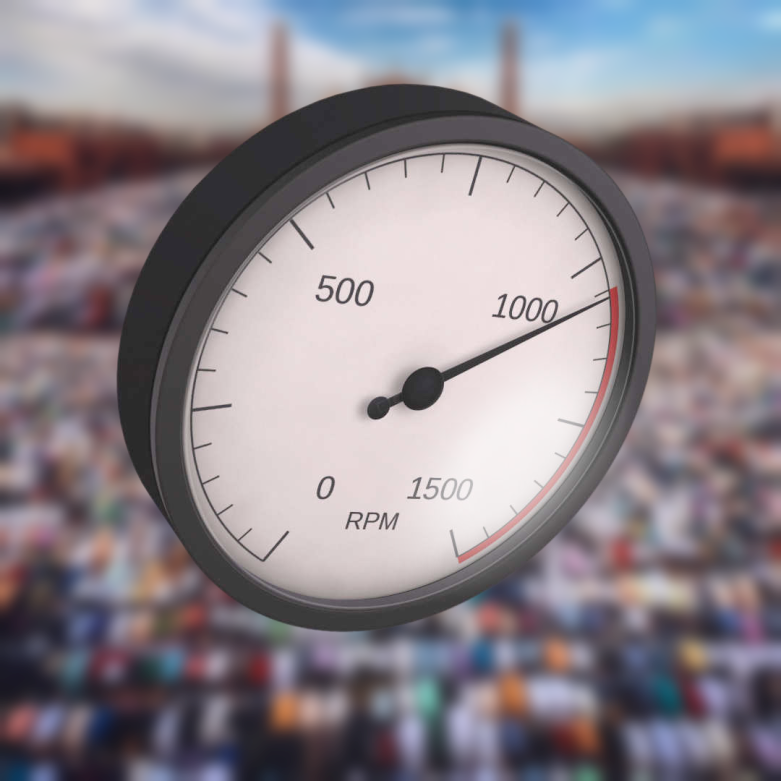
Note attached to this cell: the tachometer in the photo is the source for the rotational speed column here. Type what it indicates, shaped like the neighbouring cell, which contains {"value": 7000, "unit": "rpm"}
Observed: {"value": 1050, "unit": "rpm"}
